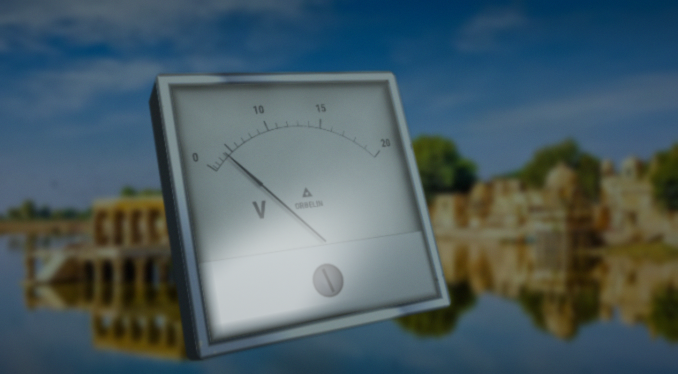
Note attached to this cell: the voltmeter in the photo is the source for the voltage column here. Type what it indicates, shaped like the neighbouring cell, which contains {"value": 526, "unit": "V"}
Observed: {"value": 4, "unit": "V"}
